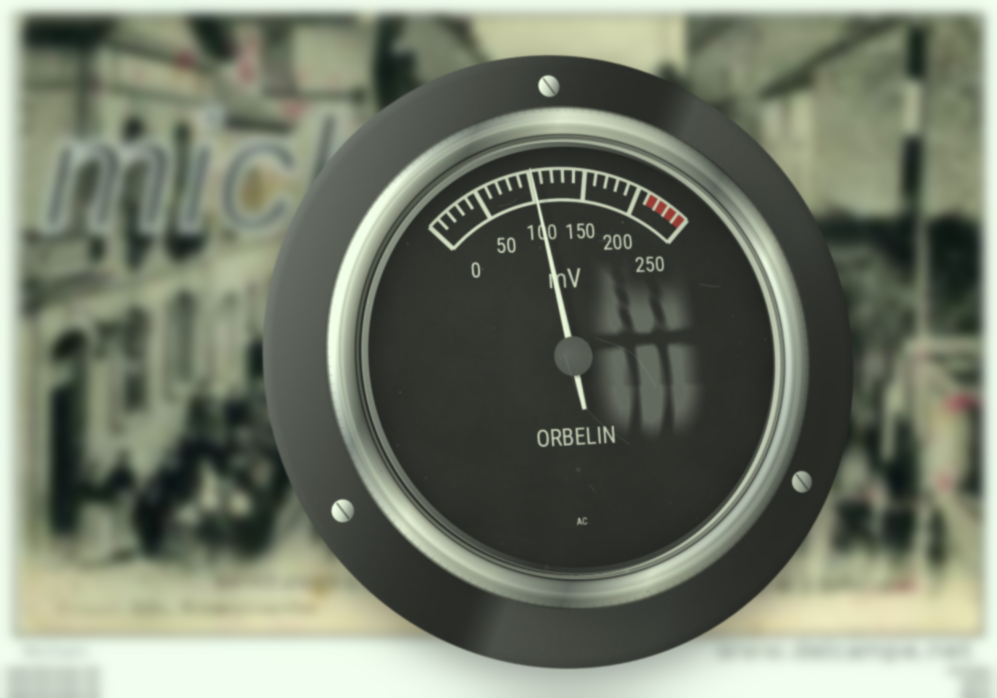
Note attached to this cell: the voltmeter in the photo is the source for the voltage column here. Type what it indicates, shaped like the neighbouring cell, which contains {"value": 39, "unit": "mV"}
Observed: {"value": 100, "unit": "mV"}
